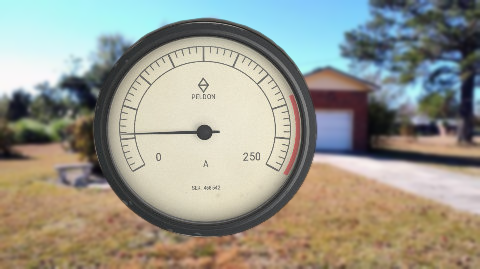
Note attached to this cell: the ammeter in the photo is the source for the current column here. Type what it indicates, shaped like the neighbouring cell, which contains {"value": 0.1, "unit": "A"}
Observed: {"value": 30, "unit": "A"}
